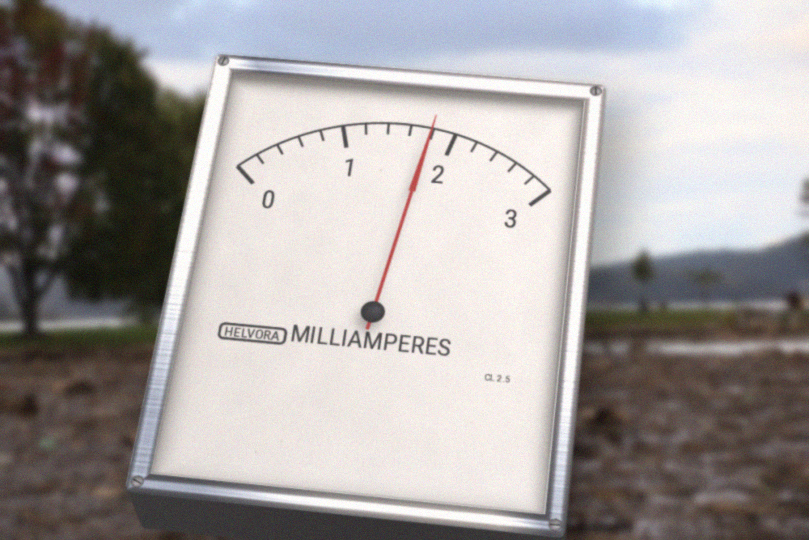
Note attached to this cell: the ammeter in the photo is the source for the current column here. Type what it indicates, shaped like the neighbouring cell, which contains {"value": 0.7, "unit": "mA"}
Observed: {"value": 1.8, "unit": "mA"}
